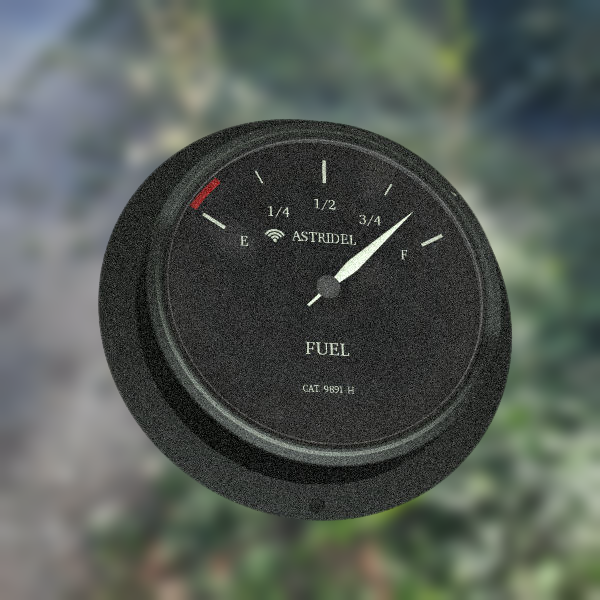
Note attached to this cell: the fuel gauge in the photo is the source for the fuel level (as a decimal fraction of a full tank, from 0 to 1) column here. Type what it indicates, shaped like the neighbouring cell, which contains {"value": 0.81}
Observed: {"value": 0.875}
